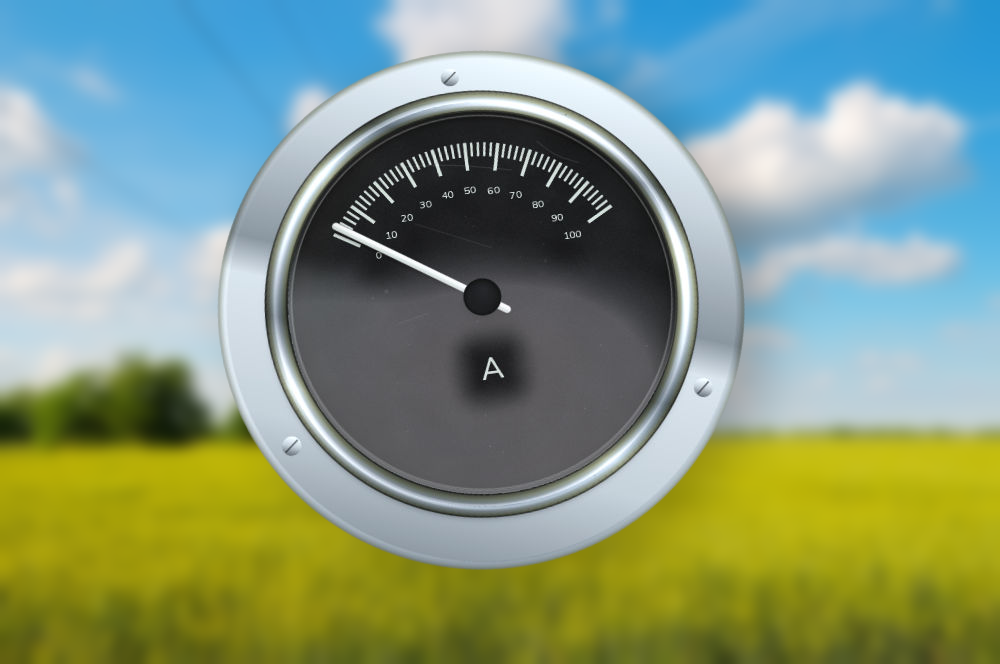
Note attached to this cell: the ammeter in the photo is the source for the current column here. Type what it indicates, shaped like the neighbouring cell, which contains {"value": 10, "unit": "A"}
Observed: {"value": 2, "unit": "A"}
